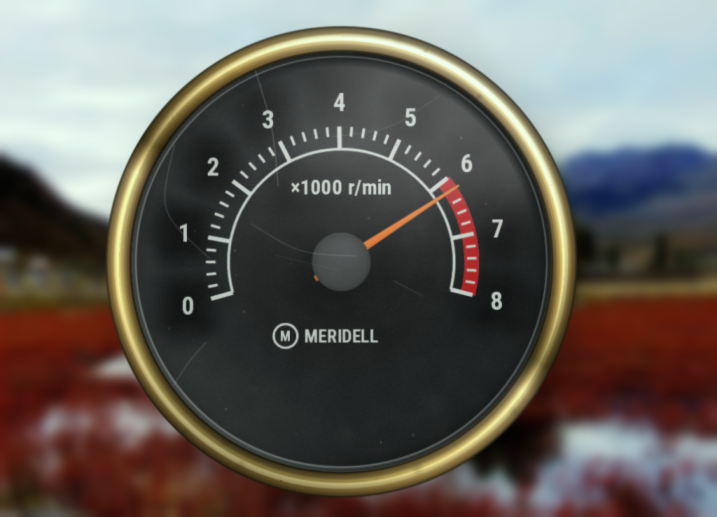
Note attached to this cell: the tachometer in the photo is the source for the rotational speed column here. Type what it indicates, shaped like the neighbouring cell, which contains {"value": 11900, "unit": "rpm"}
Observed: {"value": 6200, "unit": "rpm"}
